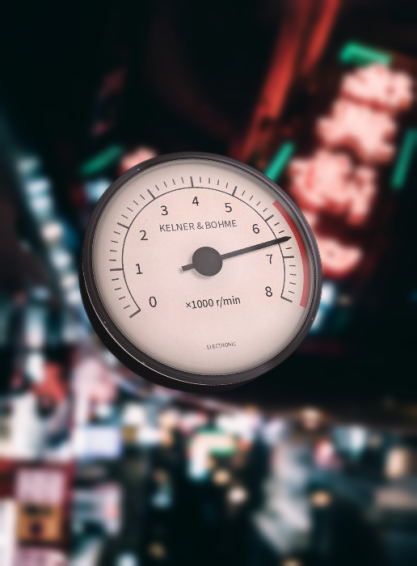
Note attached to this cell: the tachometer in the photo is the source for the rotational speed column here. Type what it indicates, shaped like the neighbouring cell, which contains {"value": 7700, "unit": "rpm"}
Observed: {"value": 6600, "unit": "rpm"}
